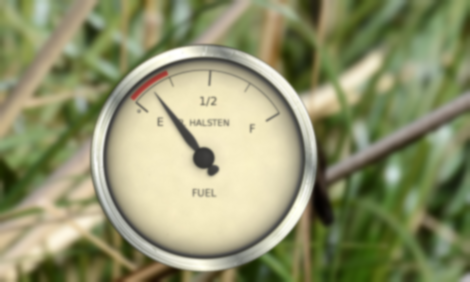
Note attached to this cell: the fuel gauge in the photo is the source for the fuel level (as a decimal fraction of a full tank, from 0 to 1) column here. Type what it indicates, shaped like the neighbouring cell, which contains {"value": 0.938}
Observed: {"value": 0.125}
